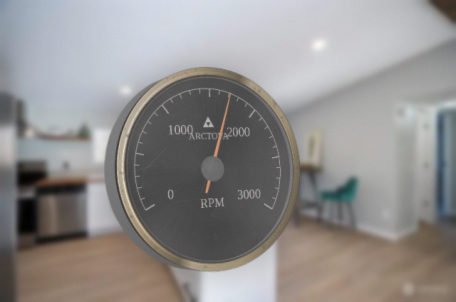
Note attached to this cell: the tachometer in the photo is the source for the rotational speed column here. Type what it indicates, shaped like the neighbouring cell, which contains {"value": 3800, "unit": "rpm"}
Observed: {"value": 1700, "unit": "rpm"}
